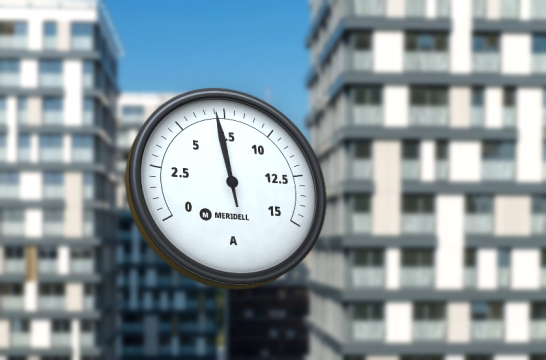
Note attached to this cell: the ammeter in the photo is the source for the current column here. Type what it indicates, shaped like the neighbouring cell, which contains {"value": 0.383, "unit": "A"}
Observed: {"value": 7, "unit": "A"}
